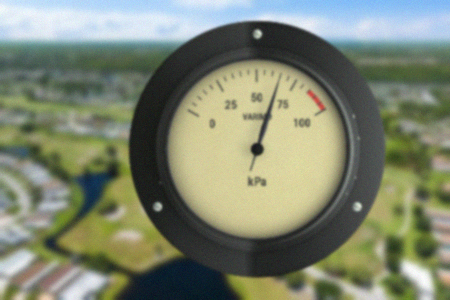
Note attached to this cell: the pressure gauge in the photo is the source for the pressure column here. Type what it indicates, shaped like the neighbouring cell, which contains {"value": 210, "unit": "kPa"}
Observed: {"value": 65, "unit": "kPa"}
